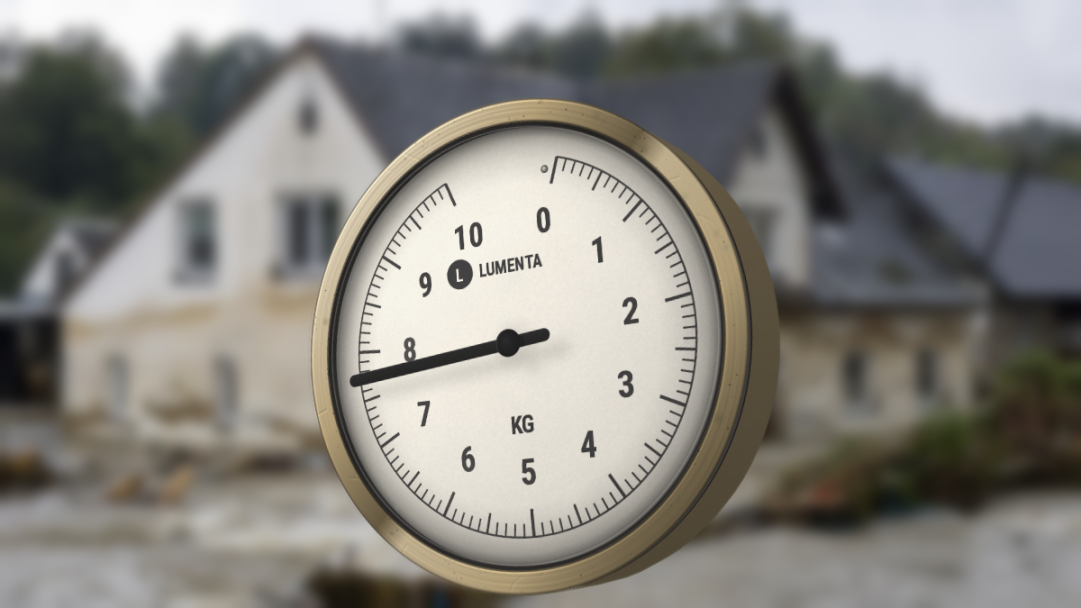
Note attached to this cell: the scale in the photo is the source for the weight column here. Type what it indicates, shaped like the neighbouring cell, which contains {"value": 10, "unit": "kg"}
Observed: {"value": 7.7, "unit": "kg"}
